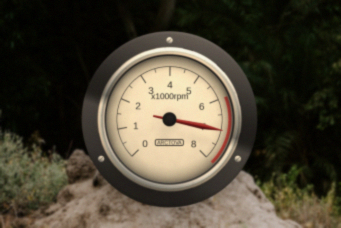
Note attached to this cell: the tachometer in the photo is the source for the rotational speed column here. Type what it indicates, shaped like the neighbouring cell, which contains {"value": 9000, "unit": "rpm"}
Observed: {"value": 7000, "unit": "rpm"}
